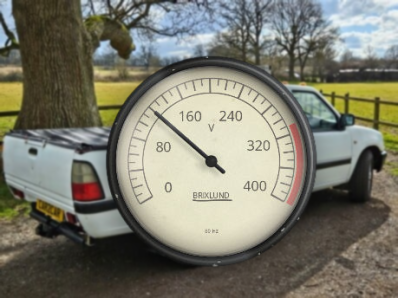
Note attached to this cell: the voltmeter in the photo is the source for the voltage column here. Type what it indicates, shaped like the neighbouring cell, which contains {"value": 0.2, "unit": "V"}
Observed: {"value": 120, "unit": "V"}
